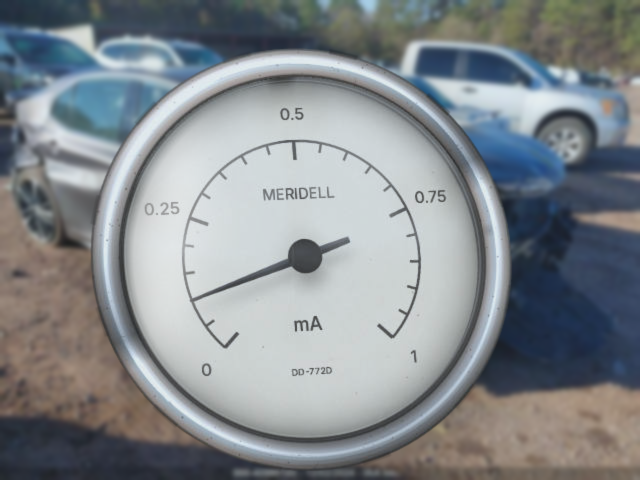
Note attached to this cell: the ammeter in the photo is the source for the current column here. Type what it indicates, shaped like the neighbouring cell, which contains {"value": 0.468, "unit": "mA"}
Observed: {"value": 0.1, "unit": "mA"}
